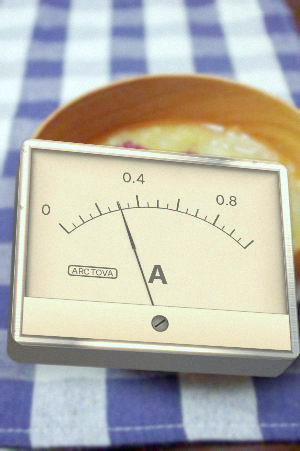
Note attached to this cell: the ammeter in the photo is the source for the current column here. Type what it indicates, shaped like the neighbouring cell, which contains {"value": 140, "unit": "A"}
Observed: {"value": 0.3, "unit": "A"}
